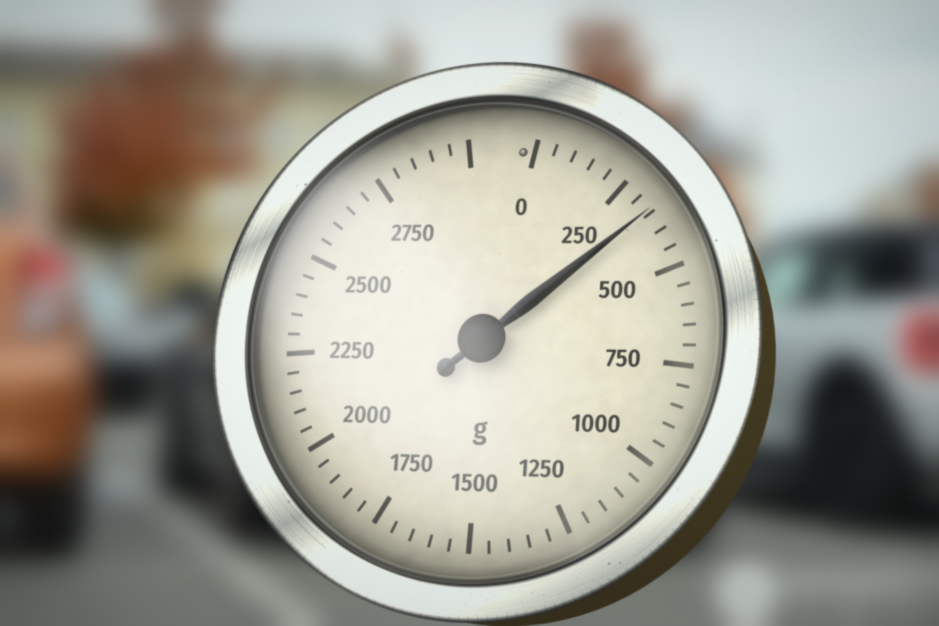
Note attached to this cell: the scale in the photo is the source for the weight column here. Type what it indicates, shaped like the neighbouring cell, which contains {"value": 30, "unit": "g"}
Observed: {"value": 350, "unit": "g"}
